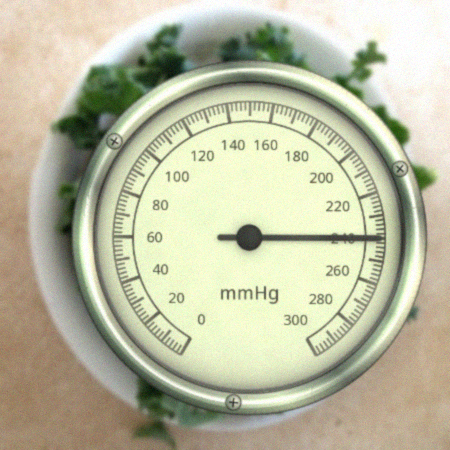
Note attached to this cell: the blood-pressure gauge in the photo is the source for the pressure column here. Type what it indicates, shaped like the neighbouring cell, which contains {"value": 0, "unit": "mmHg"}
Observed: {"value": 240, "unit": "mmHg"}
